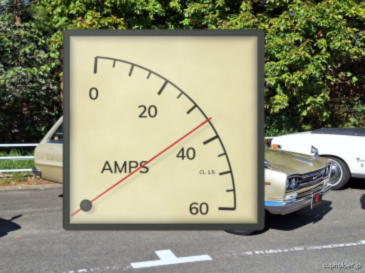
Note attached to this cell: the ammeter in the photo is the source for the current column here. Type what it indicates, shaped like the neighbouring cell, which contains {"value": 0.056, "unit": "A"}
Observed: {"value": 35, "unit": "A"}
